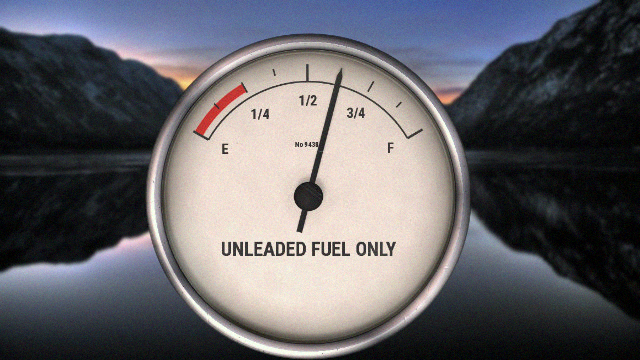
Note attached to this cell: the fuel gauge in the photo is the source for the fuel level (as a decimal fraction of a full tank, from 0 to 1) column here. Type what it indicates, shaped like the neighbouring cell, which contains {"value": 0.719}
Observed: {"value": 0.625}
